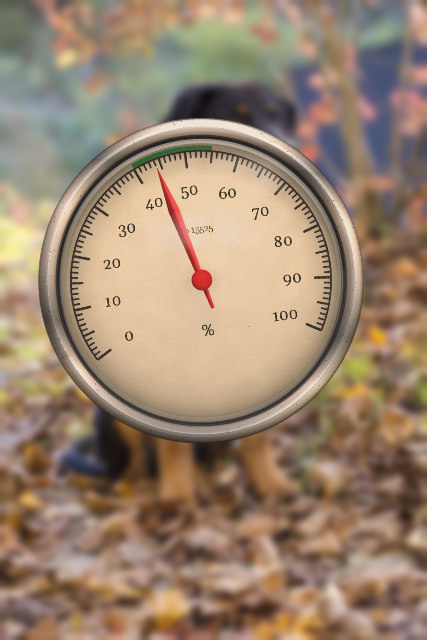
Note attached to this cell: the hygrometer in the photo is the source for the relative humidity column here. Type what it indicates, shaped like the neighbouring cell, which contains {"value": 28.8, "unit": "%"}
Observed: {"value": 44, "unit": "%"}
